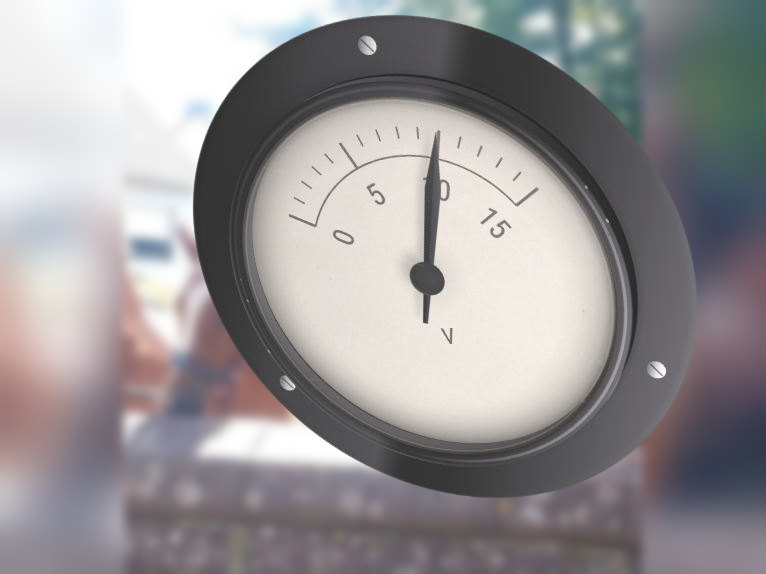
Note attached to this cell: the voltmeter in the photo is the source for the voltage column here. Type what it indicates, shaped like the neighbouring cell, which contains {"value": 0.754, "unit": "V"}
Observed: {"value": 10, "unit": "V"}
